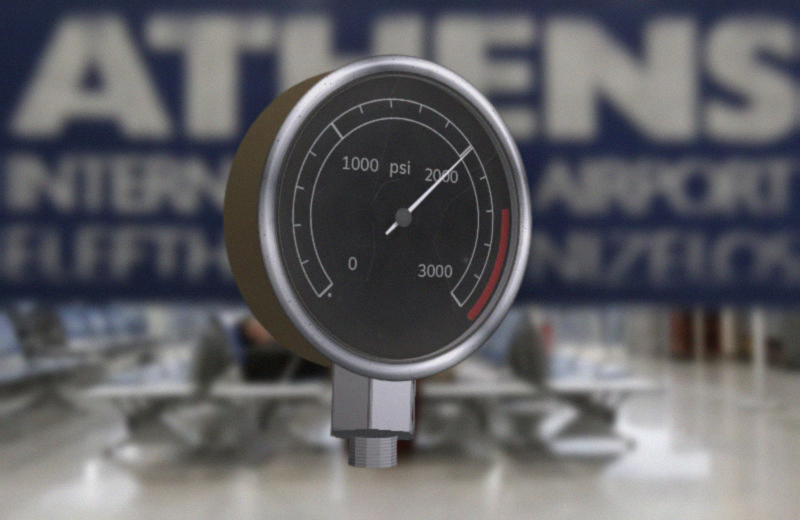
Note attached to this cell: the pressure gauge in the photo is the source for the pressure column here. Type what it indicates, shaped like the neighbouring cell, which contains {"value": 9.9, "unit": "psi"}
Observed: {"value": 2000, "unit": "psi"}
